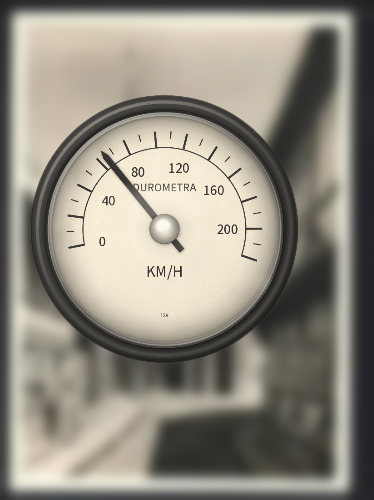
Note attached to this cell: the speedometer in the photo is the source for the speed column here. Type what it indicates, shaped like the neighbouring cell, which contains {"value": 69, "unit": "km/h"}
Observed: {"value": 65, "unit": "km/h"}
